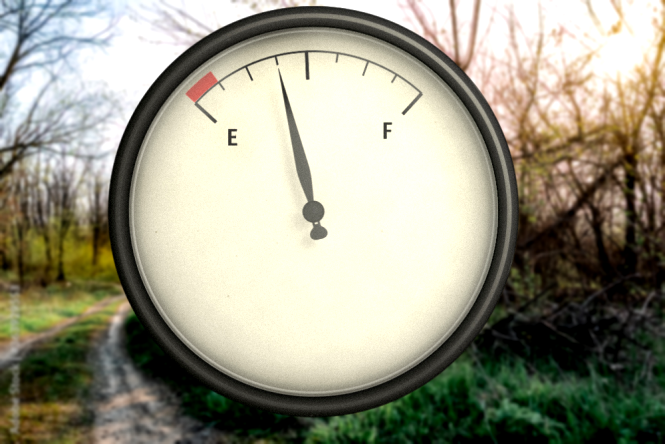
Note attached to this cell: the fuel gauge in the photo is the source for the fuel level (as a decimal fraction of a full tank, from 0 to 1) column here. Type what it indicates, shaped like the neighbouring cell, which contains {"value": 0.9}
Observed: {"value": 0.375}
